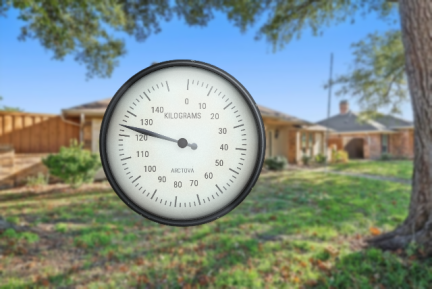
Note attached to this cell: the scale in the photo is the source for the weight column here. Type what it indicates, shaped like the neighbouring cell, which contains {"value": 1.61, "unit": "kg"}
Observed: {"value": 124, "unit": "kg"}
